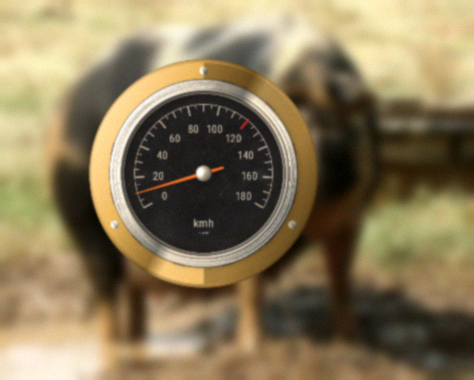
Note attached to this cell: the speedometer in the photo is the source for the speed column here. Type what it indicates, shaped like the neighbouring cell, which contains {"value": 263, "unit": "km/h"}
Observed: {"value": 10, "unit": "km/h"}
